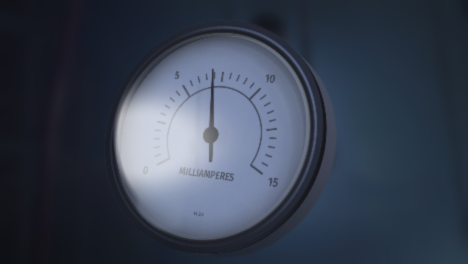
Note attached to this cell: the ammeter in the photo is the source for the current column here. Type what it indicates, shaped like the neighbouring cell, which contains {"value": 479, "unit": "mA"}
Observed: {"value": 7, "unit": "mA"}
